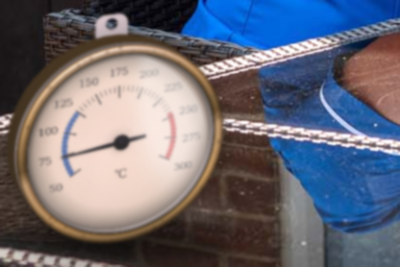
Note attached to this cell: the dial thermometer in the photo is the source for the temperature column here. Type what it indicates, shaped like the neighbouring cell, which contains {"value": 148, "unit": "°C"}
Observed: {"value": 75, "unit": "°C"}
